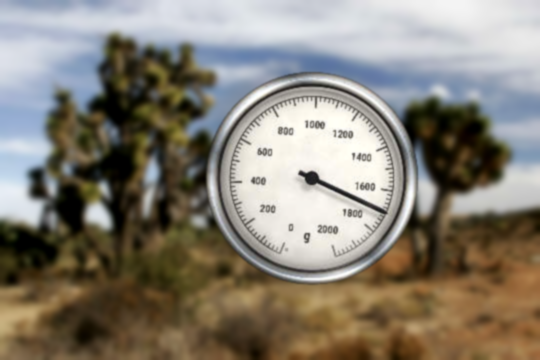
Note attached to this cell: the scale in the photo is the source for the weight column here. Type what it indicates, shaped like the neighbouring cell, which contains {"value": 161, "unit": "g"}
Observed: {"value": 1700, "unit": "g"}
